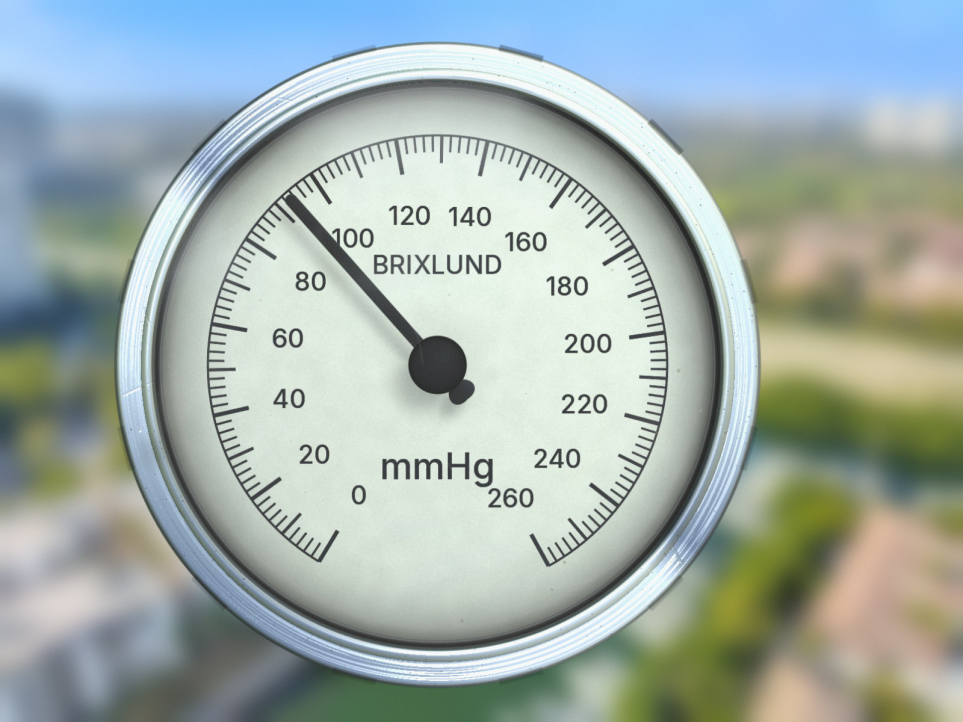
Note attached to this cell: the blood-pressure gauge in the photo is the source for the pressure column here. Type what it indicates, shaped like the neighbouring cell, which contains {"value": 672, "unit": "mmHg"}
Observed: {"value": 93, "unit": "mmHg"}
